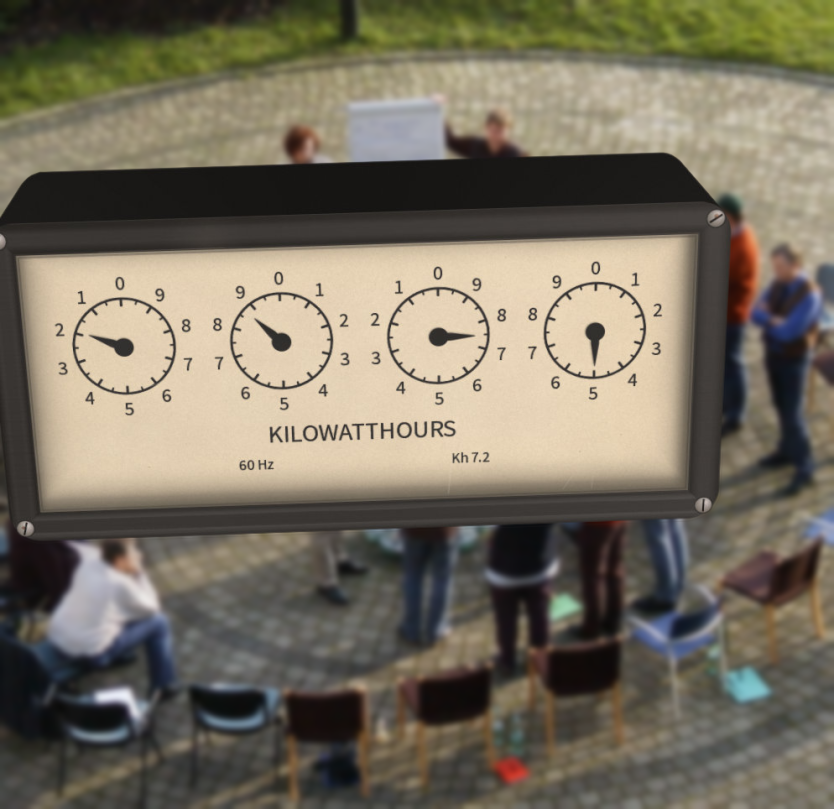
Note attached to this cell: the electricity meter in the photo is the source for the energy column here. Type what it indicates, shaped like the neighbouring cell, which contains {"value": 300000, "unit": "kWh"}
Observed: {"value": 1875, "unit": "kWh"}
